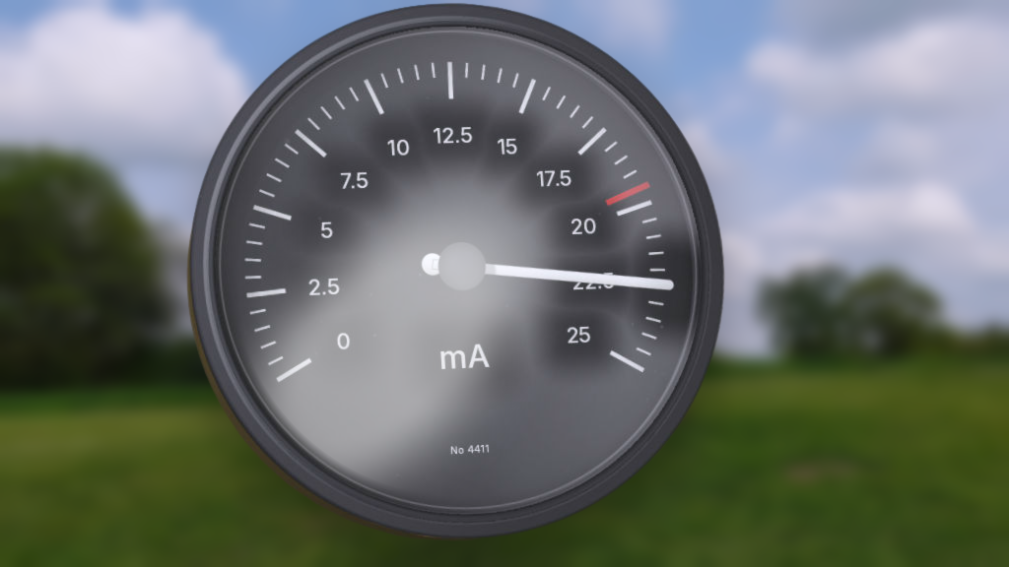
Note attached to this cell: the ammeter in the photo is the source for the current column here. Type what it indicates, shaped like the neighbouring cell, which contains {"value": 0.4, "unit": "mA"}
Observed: {"value": 22.5, "unit": "mA"}
